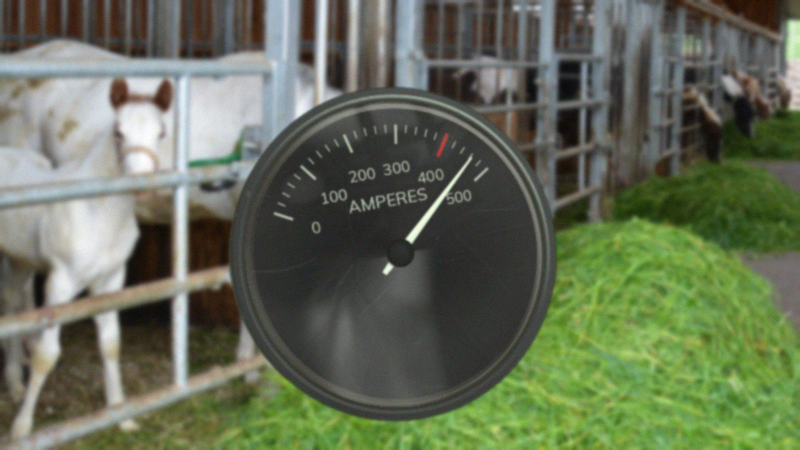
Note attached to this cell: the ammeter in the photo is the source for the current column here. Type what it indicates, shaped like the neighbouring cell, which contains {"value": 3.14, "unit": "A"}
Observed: {"value": 460, "unit": "A"}
